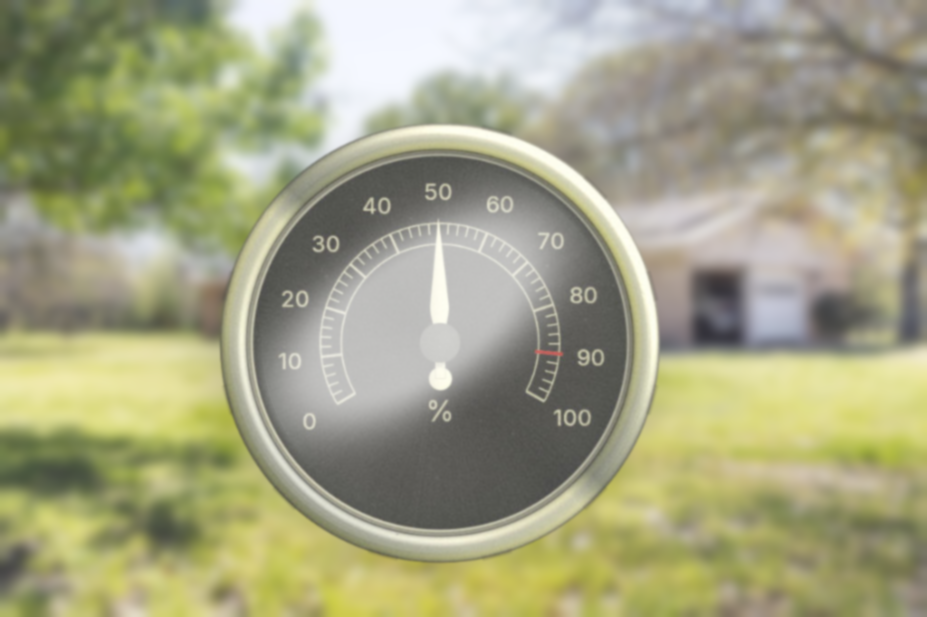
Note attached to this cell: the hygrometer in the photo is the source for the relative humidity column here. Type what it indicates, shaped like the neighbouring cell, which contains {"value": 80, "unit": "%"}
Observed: {"value": 50, "unit": "%"}
